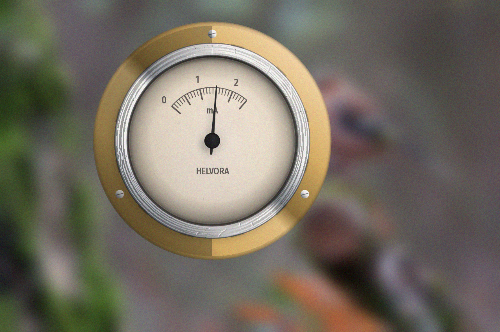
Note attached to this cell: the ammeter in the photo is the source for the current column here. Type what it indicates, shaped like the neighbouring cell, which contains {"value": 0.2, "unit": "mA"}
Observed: {"value": 1.5, "unit": "mA"}
